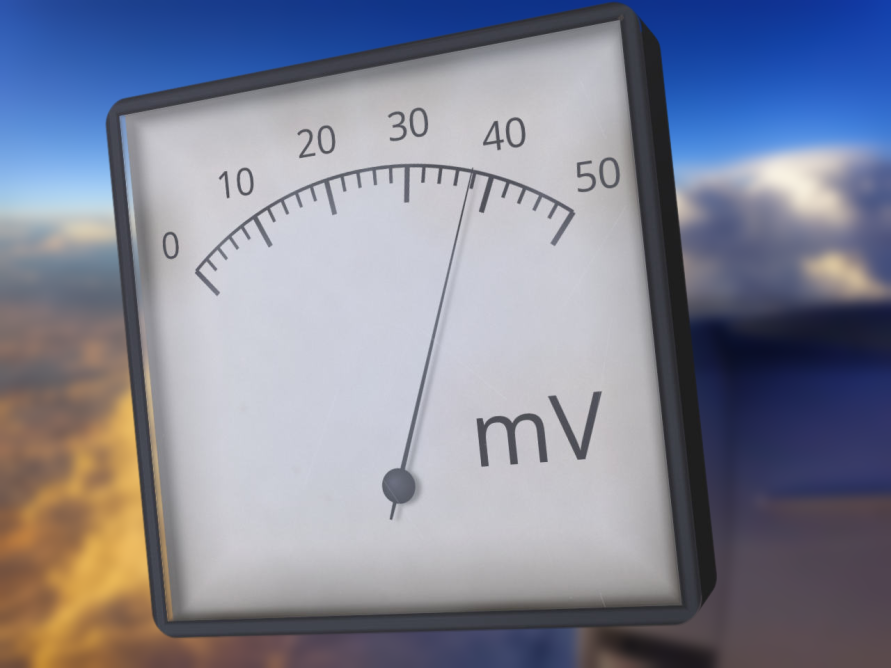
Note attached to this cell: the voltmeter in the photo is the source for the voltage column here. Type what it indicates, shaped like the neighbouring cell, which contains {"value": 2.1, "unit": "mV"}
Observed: {"value": 38, "unit": "mV"}
